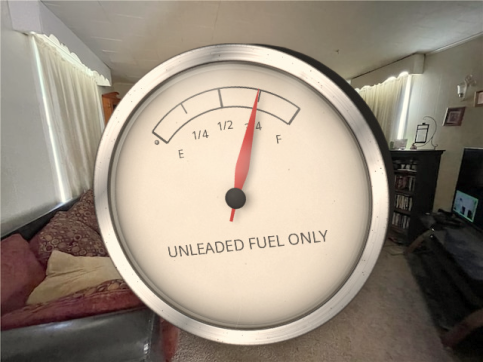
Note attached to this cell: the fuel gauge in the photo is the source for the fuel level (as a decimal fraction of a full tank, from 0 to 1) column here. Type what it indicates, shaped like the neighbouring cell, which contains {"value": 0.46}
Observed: {"value": 0.75}
